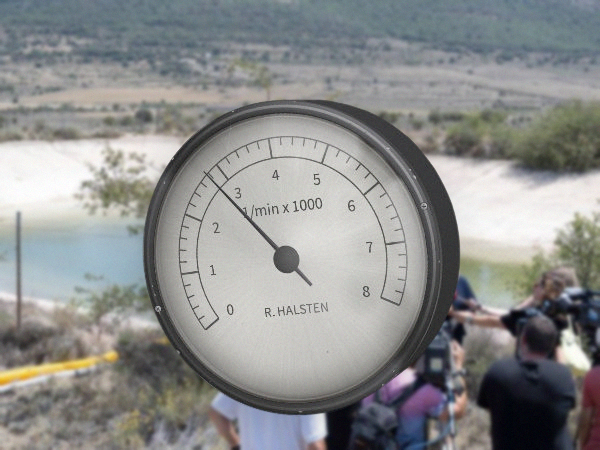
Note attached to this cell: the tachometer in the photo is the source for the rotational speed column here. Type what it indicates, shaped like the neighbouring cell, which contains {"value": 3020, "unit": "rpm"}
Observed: {"value": 2800, "unit": "rpm"}
